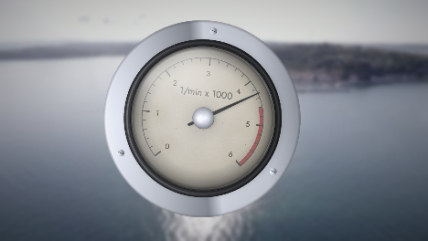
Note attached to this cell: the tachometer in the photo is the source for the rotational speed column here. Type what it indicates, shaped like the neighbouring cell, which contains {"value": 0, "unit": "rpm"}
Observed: {"value": 4300, "unit": "rpm"}
